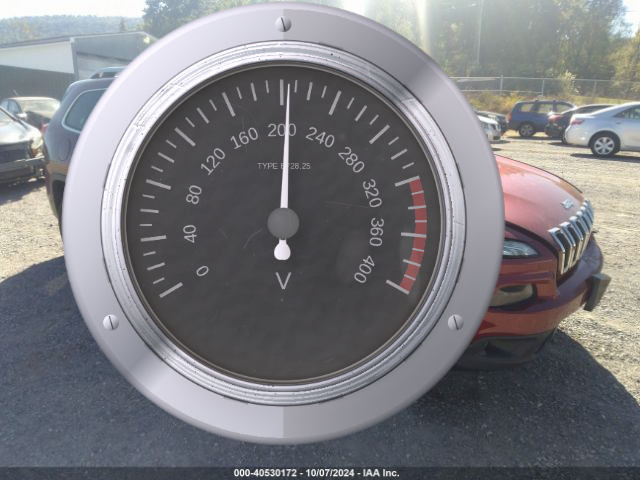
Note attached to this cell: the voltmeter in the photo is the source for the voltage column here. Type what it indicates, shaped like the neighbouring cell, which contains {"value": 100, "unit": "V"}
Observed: {"value": 205, "unit": "V"}
